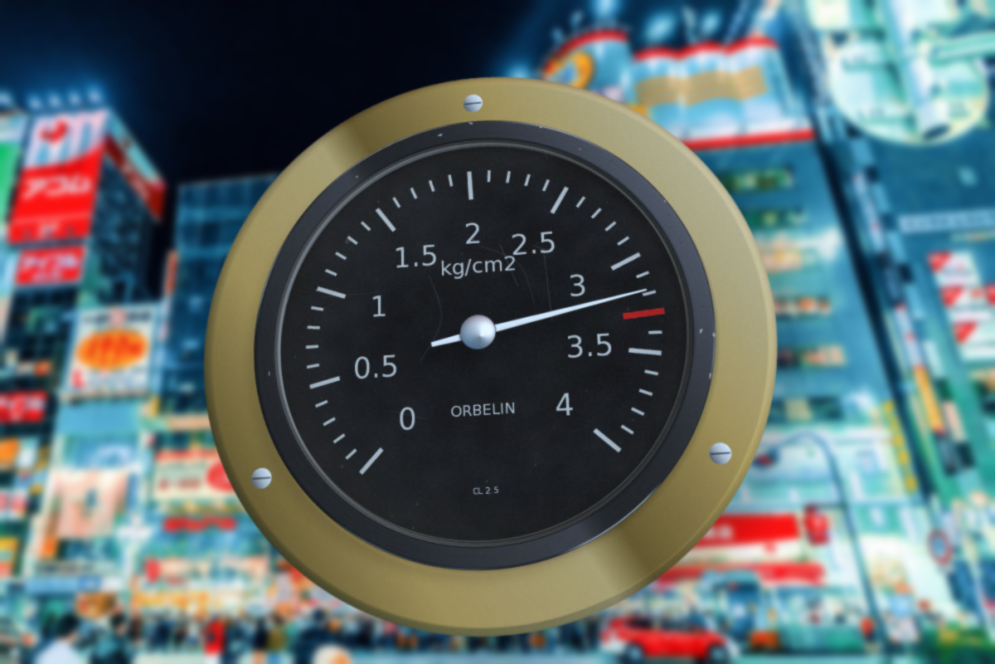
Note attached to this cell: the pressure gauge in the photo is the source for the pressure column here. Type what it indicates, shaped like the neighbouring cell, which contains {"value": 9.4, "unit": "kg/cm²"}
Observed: {"value": 3.2, "unit": "kg/cm²"}
